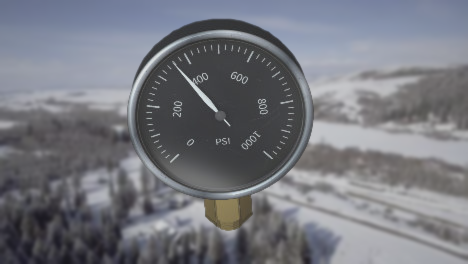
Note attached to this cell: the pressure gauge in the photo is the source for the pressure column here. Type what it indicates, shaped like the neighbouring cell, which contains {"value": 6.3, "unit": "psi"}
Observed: {"value": 360, "unit": "psi"}
